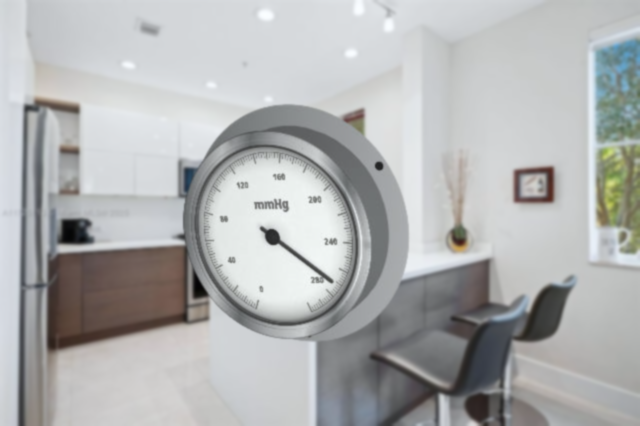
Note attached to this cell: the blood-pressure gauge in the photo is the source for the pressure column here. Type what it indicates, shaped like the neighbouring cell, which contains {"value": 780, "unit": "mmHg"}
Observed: {"value": 270, "unit": "mmHg"}
